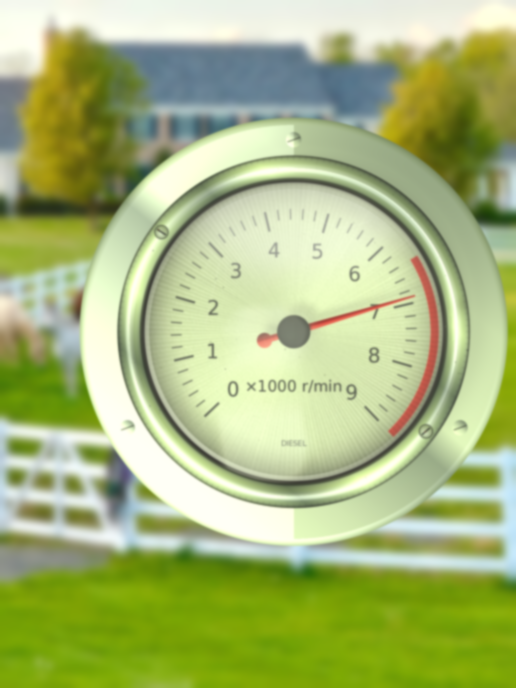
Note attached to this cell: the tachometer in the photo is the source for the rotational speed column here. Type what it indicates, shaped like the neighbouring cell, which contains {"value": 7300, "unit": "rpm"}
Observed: {"value": 6900, "unit": "rpm"}
